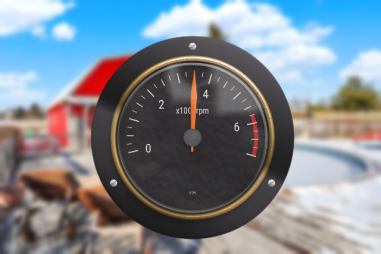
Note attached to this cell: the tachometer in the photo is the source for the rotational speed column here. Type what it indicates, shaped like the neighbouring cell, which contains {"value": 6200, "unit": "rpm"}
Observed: {"value": 3500, "unit": "rpm"}
